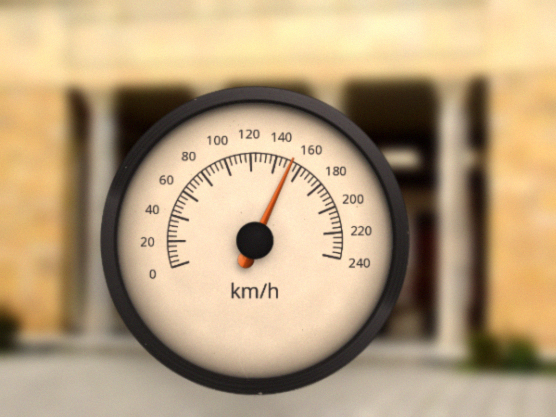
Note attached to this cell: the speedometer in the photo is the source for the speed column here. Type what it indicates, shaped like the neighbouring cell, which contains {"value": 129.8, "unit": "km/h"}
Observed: {"value": 152, "unit": "km/h"}
